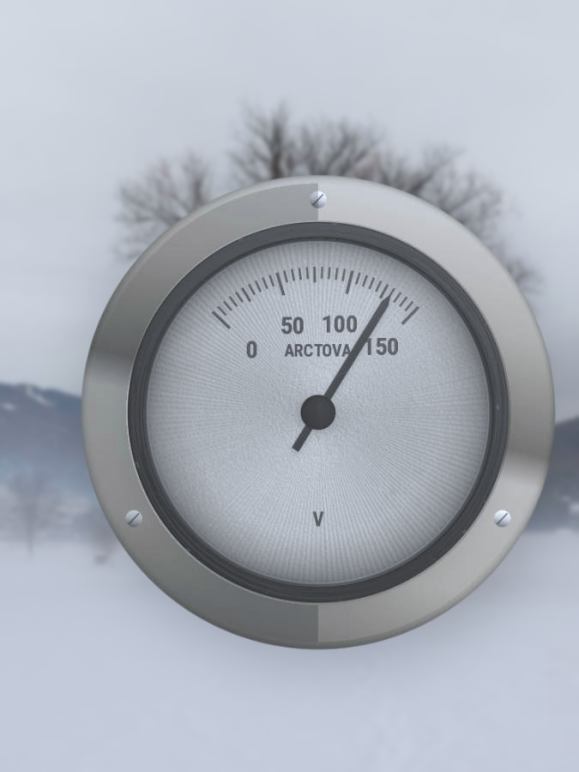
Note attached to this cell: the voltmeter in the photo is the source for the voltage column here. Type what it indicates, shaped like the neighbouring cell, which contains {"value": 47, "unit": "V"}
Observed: {"value": 130, "unit": "V"}
